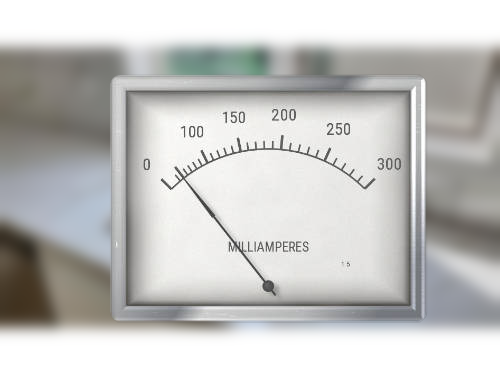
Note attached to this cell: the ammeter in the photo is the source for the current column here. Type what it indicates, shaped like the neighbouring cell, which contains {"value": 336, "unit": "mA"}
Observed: {"value": 50, "unit": "mA"}
